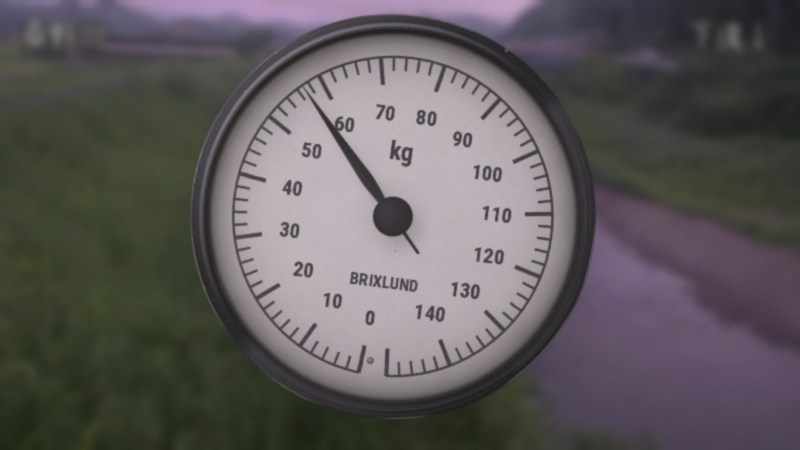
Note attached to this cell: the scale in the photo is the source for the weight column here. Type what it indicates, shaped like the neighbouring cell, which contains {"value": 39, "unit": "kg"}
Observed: {"value": 57, "unit": "kg"}
